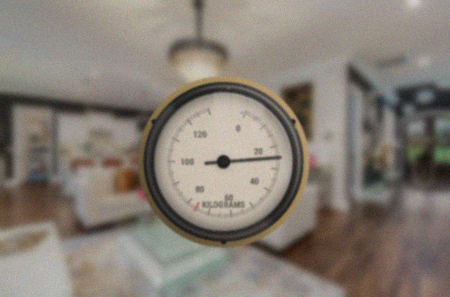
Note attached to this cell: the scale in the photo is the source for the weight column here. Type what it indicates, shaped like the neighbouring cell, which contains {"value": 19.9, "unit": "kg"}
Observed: {"value": 25, "unit": "kg"}
